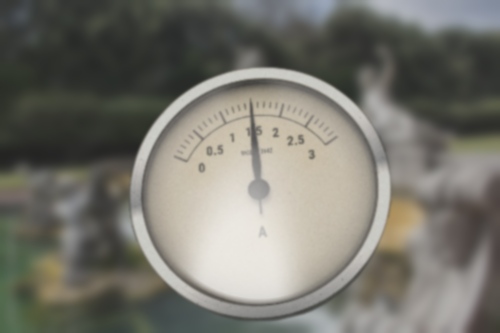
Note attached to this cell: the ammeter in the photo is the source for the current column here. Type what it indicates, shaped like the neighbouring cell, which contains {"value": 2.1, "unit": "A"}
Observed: {"value": 1.5, "unit": "A"}
